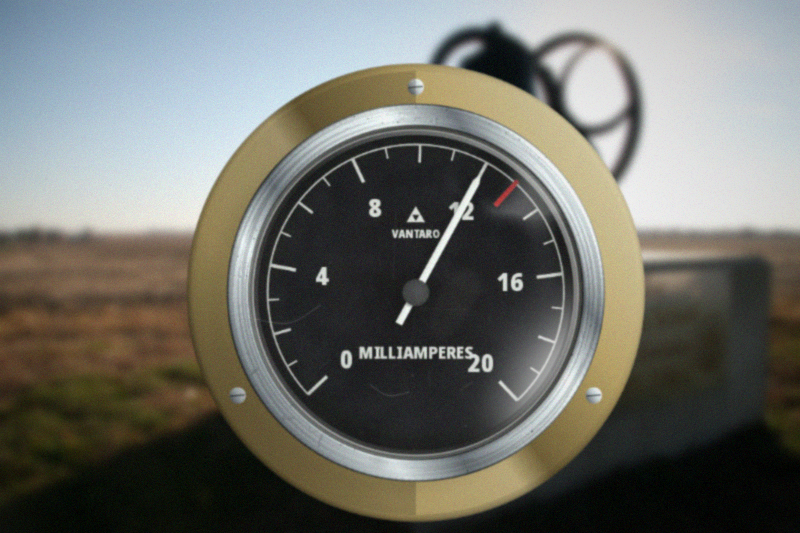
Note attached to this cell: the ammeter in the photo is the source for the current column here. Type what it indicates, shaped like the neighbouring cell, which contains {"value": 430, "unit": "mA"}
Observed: {"value": 12, "unit": "mA"}
